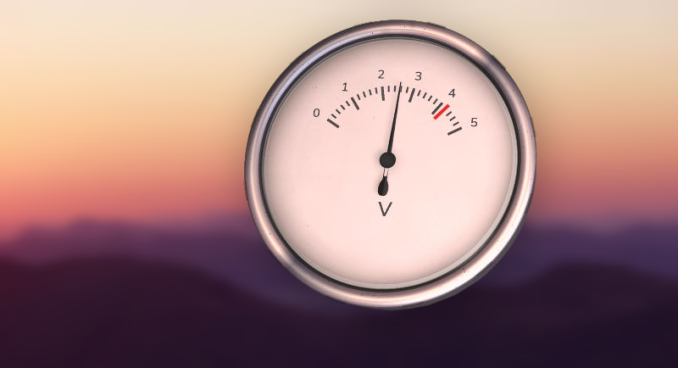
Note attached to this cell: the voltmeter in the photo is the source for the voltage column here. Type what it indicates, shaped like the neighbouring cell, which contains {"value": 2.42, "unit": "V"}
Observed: {"value": 2.6, "unit": "V"}
